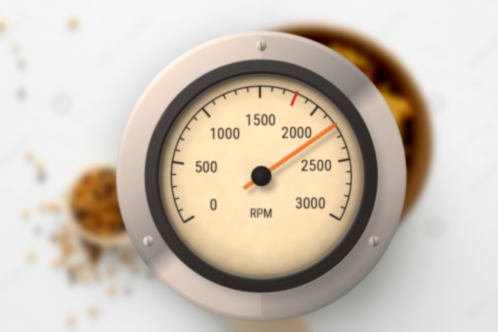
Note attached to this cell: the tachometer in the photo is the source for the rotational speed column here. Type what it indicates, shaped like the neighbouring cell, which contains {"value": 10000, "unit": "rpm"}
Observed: {"value": 2200, "unit": "rpm"}
